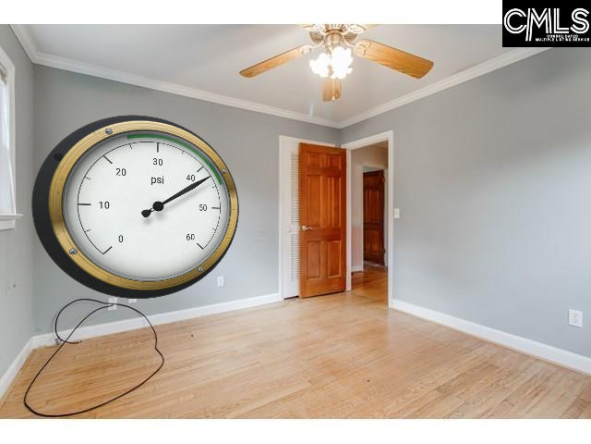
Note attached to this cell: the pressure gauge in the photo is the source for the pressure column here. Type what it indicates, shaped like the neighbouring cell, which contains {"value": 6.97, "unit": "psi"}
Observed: {"value": 42.5, "unit": "psi"}
